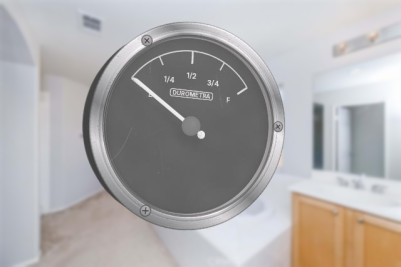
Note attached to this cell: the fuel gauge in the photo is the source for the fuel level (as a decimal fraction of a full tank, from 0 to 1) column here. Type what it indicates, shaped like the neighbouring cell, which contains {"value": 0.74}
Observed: {"value": 0}
